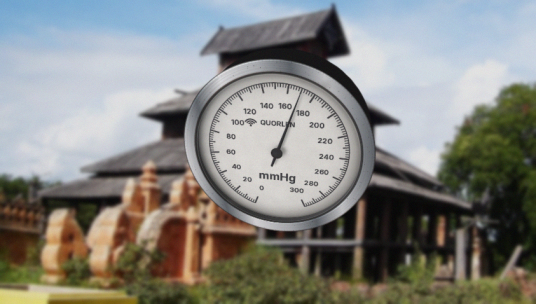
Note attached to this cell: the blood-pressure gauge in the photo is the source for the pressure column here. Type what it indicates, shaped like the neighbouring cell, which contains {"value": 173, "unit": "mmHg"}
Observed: {"value": 170, "unit": "mmHg"}
